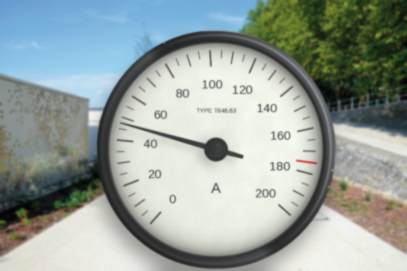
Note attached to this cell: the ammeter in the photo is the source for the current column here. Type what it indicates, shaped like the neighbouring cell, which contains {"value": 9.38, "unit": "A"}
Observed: {"value": 47.5, "unit": "A"}
